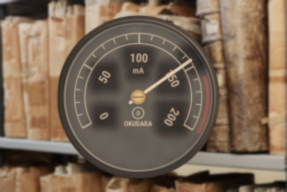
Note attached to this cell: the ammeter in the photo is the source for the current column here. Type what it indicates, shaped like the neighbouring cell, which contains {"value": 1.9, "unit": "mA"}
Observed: {"value": 145, "unit": "mA"}
